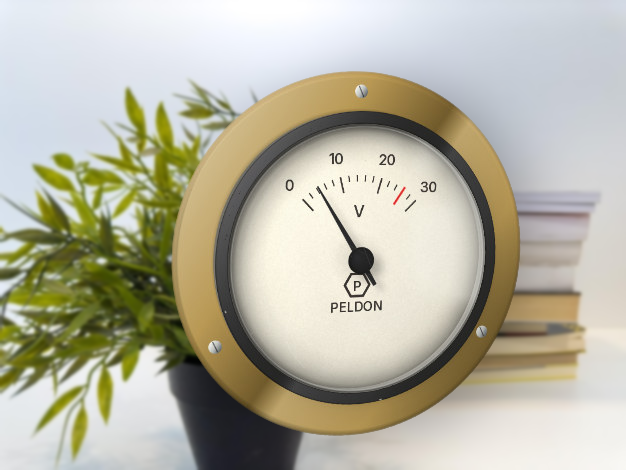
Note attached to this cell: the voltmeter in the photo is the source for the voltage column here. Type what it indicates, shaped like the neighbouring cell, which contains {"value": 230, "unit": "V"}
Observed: {"value": 4, "unit": "V"}
